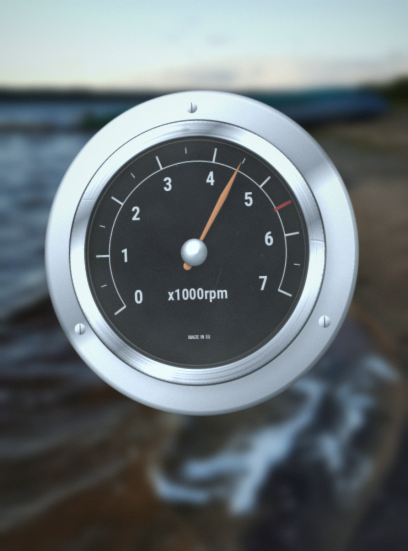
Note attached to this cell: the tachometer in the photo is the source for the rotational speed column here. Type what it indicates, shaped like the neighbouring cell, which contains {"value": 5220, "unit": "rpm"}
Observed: {"value": 4500, "unit": "rpm"}
